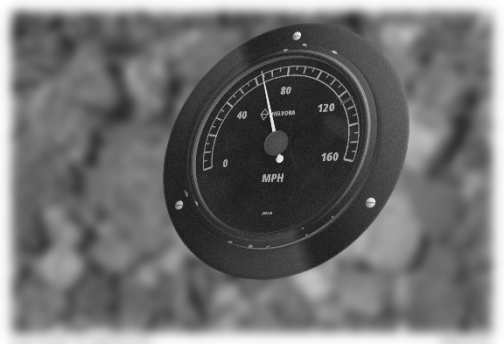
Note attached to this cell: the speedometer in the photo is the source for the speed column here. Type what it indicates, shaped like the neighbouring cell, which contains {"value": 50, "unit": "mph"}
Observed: {"value": 65, "unit": "mph"}
